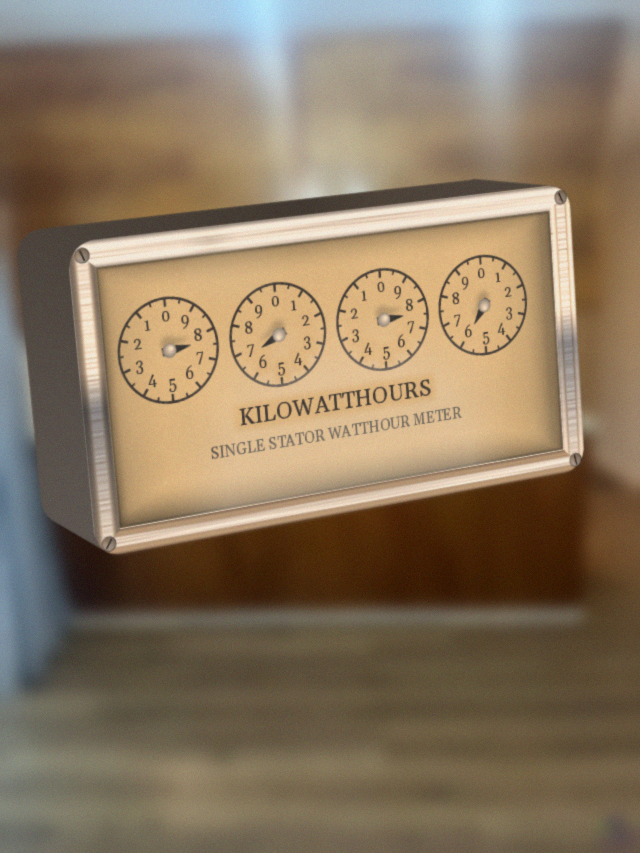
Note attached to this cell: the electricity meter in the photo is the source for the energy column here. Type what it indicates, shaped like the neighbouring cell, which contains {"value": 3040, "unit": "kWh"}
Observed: {"value": 7676, "unit": "kWh"}
